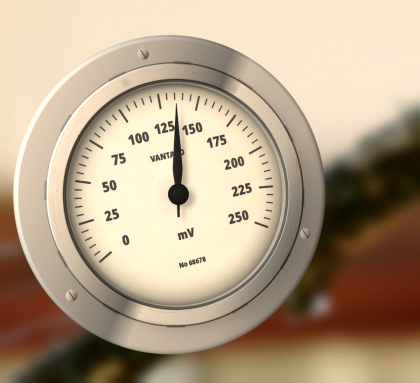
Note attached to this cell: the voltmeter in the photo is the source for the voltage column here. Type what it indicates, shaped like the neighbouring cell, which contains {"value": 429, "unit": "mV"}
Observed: {"value": 135, "unit": "mV"}
